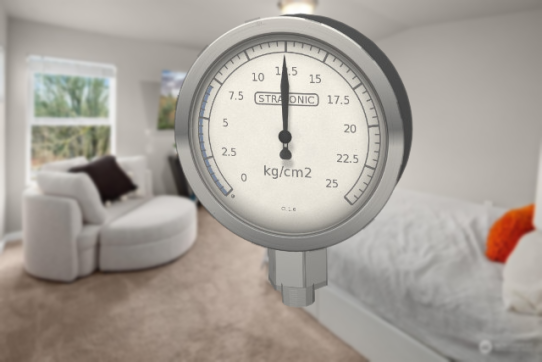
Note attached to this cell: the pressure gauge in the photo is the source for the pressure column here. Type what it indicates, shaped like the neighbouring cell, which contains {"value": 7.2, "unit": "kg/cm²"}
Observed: {"value": 12.5, "unit": "kg/cm²"}
